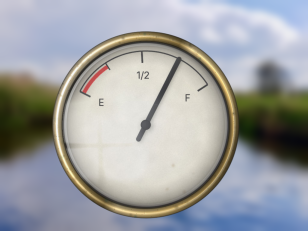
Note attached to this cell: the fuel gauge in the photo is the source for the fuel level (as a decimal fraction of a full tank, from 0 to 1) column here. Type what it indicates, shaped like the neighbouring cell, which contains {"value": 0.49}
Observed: {"value": 0.75}
